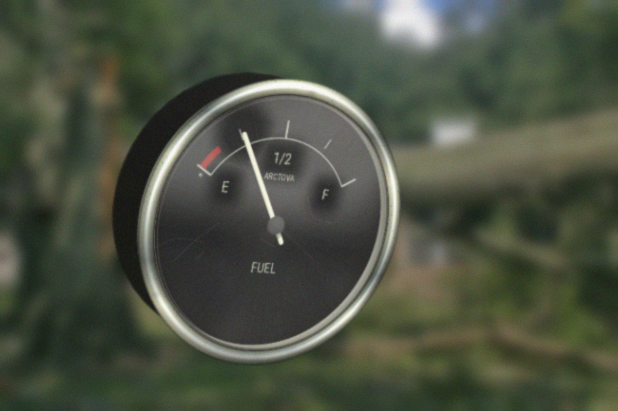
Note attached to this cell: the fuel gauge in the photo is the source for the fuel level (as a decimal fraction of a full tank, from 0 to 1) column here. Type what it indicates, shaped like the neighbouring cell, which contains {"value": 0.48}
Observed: {"value": 0.25}
